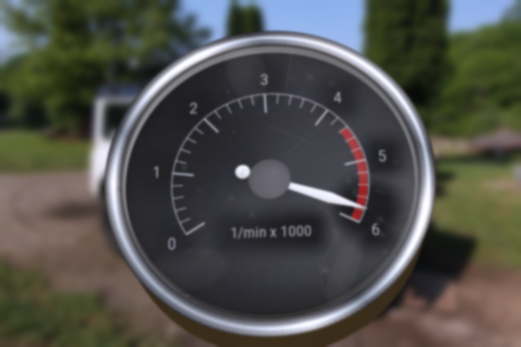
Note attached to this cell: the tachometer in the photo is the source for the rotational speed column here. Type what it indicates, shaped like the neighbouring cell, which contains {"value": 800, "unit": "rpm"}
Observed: {"value": 5800, "unit": "rpm"}
